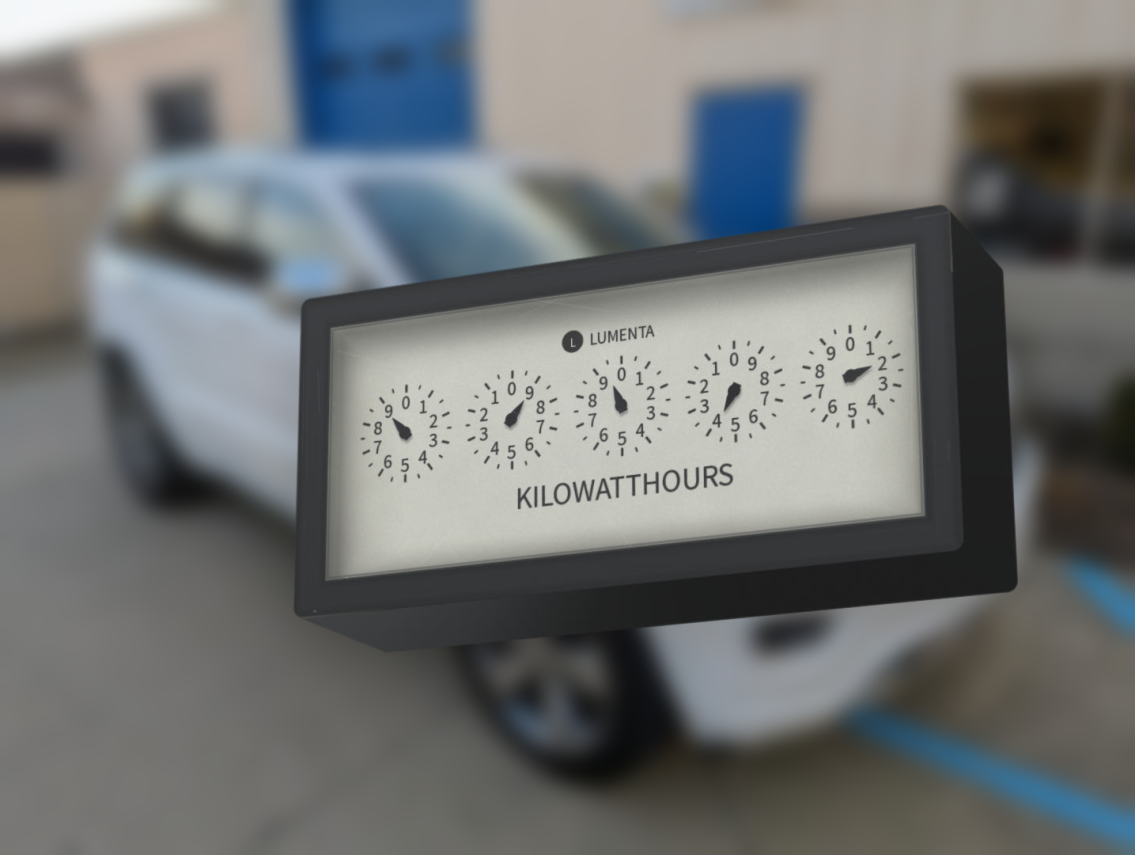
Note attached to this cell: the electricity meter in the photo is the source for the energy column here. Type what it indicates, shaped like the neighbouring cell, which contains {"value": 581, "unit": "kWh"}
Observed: {"value": 88942, "unit": "kWh"}
